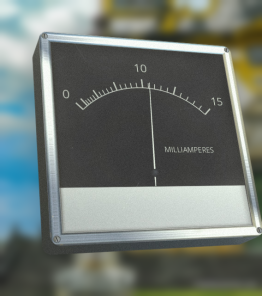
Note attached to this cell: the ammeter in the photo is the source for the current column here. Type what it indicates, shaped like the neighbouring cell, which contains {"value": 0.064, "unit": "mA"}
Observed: {"value": 10.5, "unit": "mA"}
